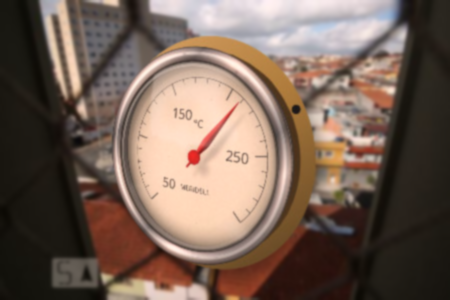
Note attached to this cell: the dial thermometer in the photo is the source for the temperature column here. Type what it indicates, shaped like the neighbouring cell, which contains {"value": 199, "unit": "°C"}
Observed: {"value": 210, "unit": "°C"}
